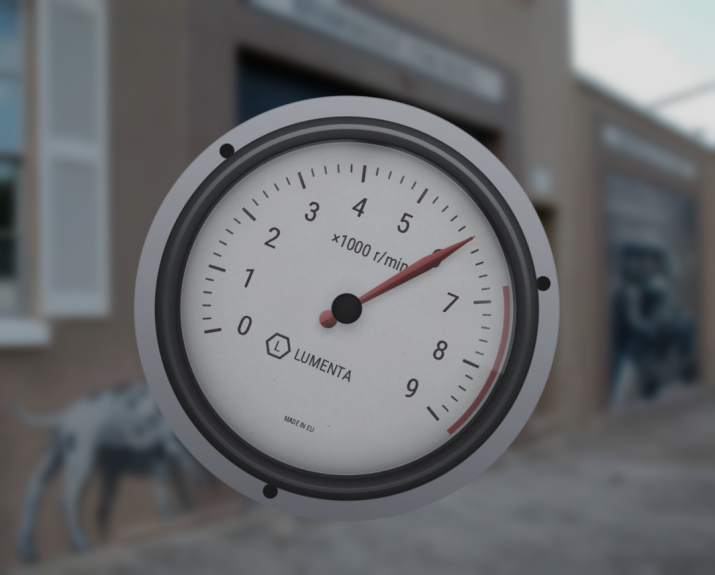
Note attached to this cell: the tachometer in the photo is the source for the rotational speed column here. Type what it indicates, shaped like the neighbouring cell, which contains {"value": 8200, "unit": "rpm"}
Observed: {"value": 6000, "unit": "rpm"}
